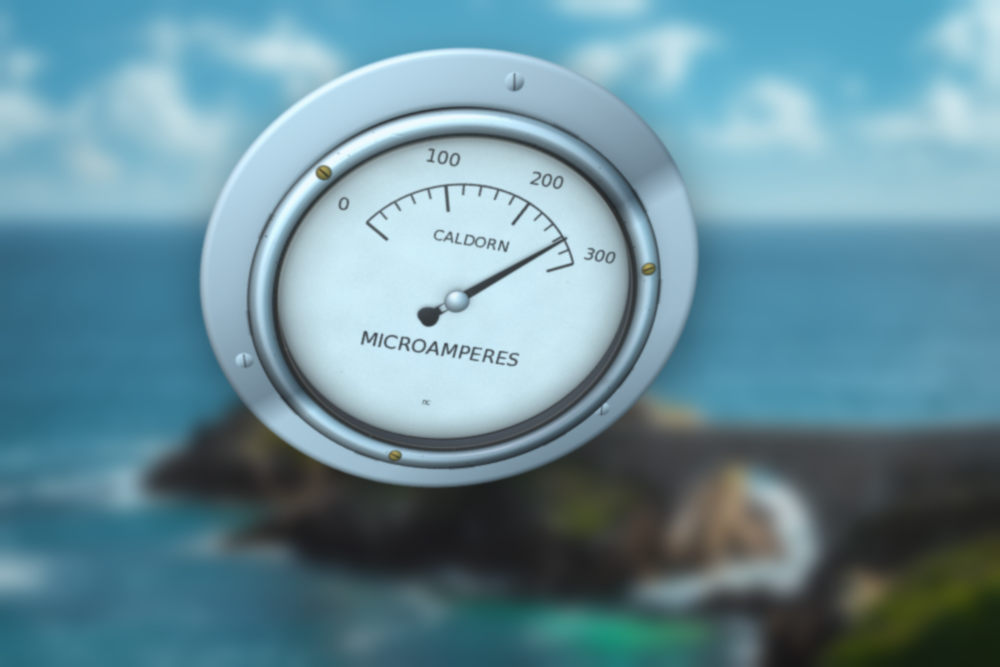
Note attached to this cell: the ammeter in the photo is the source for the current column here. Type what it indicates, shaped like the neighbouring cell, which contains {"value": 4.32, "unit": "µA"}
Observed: {"value": 260, "unit": "µA"}
